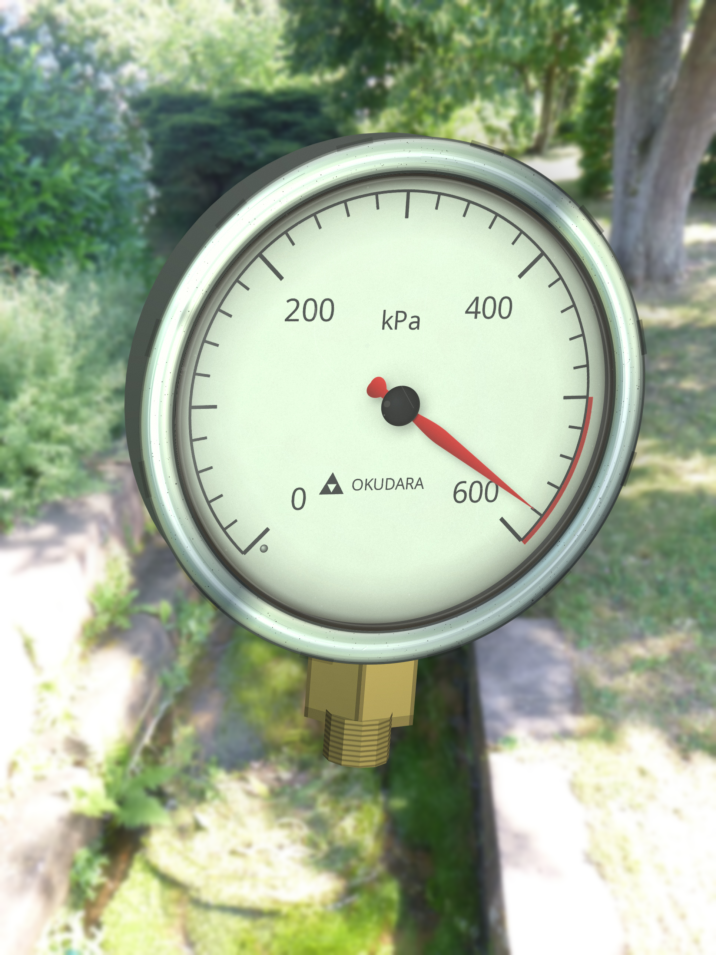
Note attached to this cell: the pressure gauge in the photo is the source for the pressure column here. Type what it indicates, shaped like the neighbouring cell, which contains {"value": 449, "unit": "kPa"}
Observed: {"value": 580, "unit": "kPa"}
